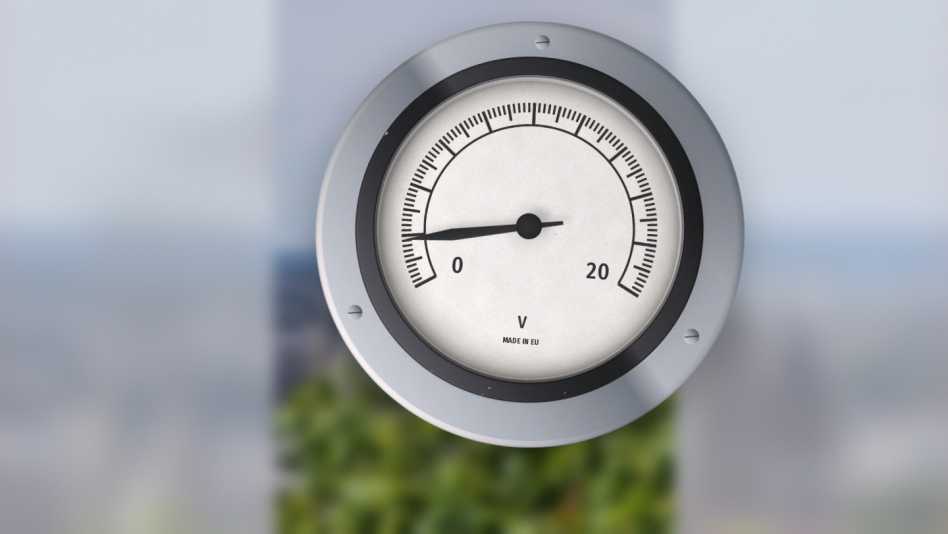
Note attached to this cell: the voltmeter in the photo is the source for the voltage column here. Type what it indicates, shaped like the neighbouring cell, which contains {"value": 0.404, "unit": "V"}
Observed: {"value": 1.8, "unit": "V"}
